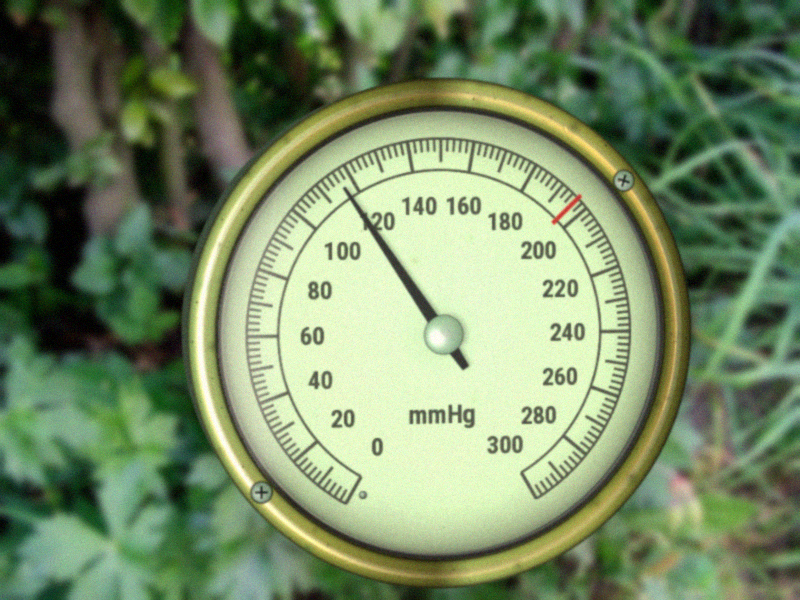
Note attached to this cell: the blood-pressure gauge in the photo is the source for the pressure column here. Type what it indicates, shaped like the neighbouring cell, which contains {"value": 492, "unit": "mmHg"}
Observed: {"value": 116, "unit": "mmHg"}
